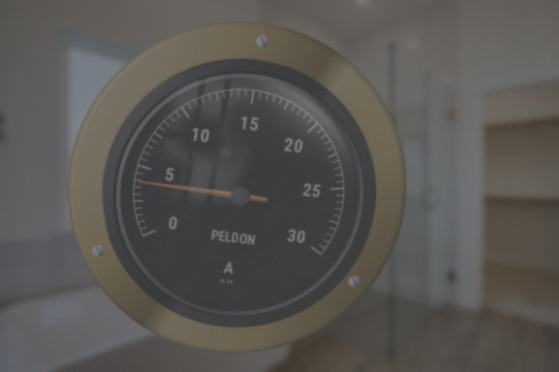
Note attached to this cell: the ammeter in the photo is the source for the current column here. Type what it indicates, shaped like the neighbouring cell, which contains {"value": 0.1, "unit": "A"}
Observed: {"value": 4, "unit": "A"}
